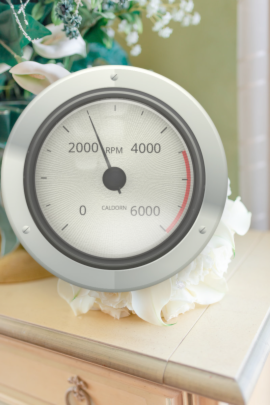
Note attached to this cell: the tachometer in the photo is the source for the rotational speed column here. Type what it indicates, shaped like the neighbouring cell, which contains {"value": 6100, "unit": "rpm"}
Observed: {"value": 2500, "unit": "rpm"}
